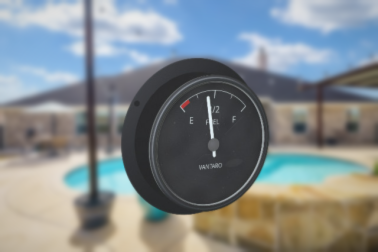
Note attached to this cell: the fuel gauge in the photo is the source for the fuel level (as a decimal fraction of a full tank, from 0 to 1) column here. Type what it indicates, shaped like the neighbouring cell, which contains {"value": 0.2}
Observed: {"value": 0.375}
